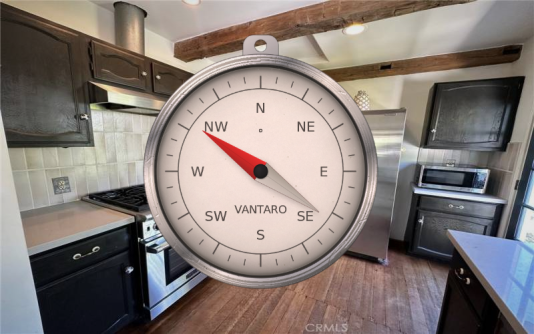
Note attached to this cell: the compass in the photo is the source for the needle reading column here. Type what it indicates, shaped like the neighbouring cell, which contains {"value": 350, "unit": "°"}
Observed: {"value": 305, "unit": "°"}
